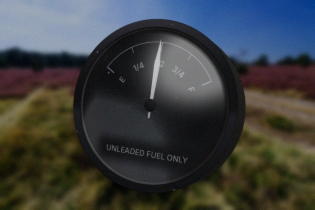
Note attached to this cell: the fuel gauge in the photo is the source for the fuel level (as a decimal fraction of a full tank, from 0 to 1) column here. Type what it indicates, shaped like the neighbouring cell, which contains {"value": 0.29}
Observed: {"value": 0.5}
